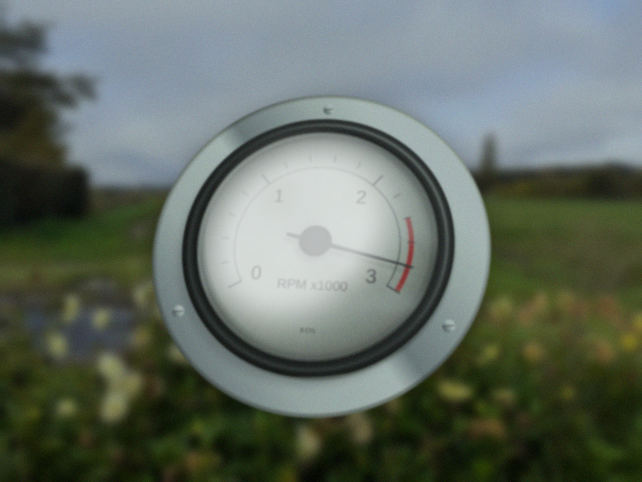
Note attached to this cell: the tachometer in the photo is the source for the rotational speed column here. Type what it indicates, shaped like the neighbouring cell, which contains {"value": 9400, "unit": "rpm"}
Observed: {"value": 2800, "unit": "rpm"}
